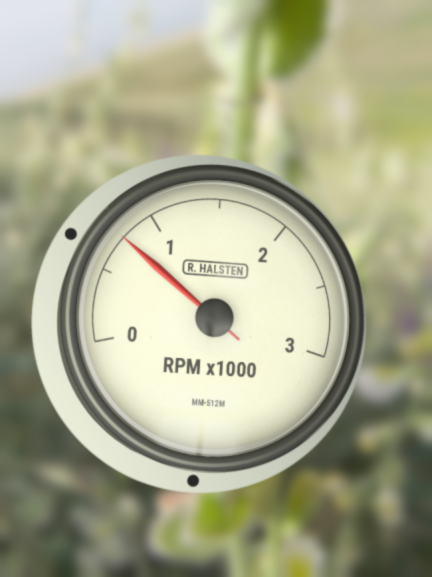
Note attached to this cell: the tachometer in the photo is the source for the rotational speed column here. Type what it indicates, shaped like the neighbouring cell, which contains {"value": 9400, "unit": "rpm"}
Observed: {"value": 750, "unit": "rpm"}
